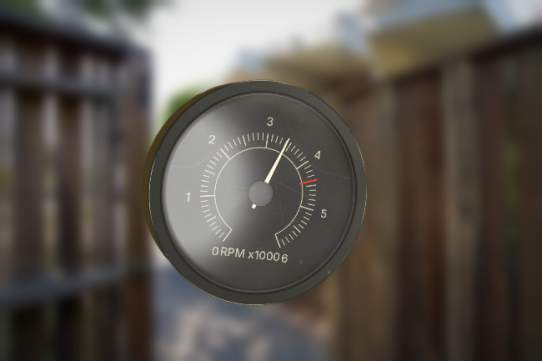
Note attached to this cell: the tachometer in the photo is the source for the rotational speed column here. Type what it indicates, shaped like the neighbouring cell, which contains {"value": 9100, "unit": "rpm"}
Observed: {"value": 3400, "unit": "rpm"}
